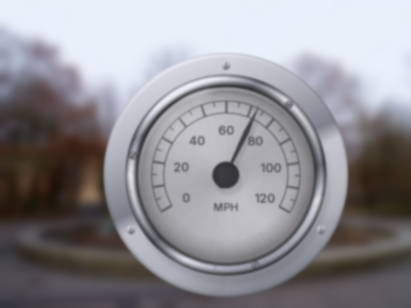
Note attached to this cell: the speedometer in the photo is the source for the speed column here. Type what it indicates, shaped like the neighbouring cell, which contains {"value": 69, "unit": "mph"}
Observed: {"value": 72.5, "unit": "mph"}
